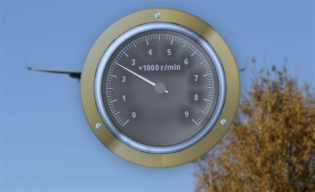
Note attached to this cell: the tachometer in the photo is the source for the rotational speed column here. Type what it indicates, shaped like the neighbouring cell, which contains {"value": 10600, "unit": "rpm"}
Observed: {"value": 2500, "unit": "rpm"}
